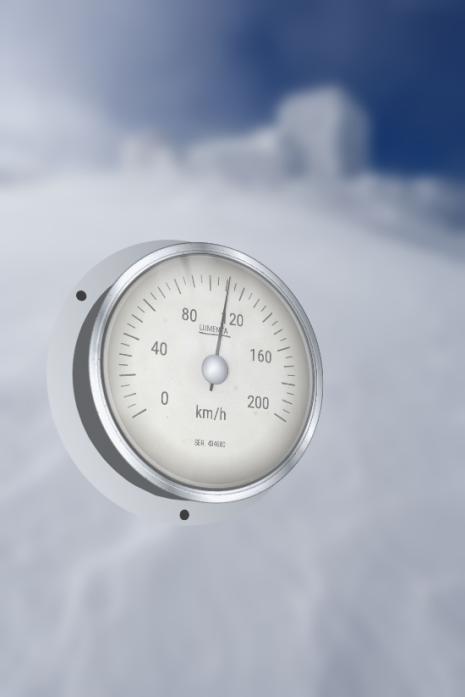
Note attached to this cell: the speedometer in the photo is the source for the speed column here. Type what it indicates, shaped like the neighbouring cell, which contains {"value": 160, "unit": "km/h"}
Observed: {"value": 110, "unit": "km/h"}
